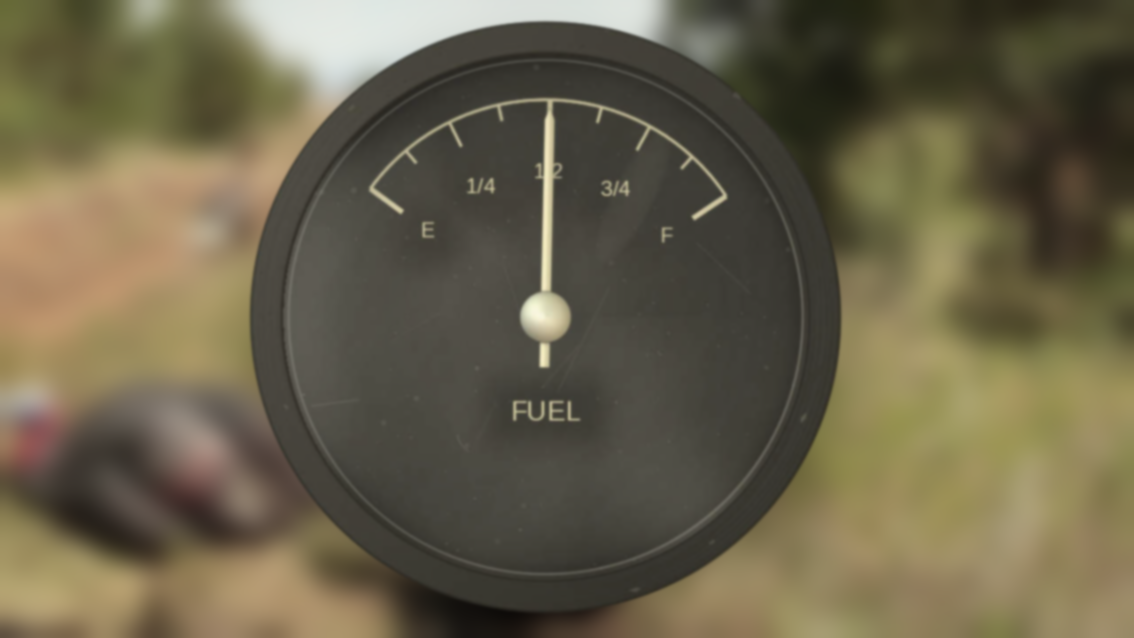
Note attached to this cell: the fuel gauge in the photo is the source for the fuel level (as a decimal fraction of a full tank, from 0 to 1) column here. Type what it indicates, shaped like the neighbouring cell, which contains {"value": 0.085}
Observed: {"value": 0.5}
